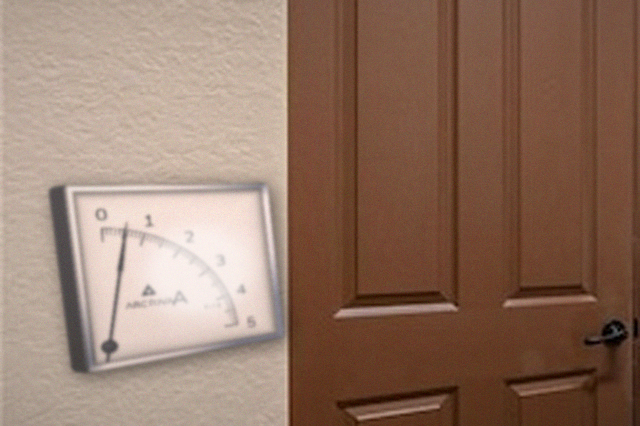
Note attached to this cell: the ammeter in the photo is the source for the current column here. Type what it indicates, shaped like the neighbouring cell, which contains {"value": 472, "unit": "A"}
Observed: {"value": 0.5, "unit": "A"}
